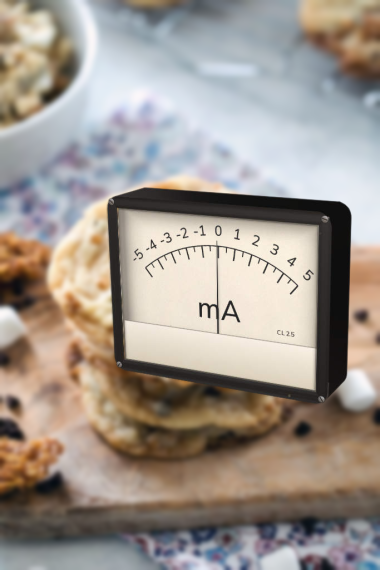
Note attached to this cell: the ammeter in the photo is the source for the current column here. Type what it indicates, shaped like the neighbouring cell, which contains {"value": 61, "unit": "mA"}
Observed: {"value": 0, "unit": "mA"}
